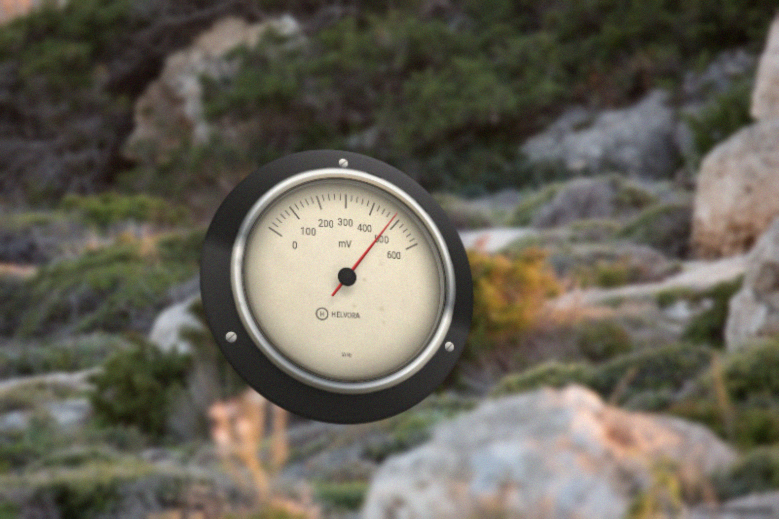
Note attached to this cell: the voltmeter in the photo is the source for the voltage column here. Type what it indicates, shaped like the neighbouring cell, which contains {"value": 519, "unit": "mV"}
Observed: {"value": 480, "unit": "mV"}
